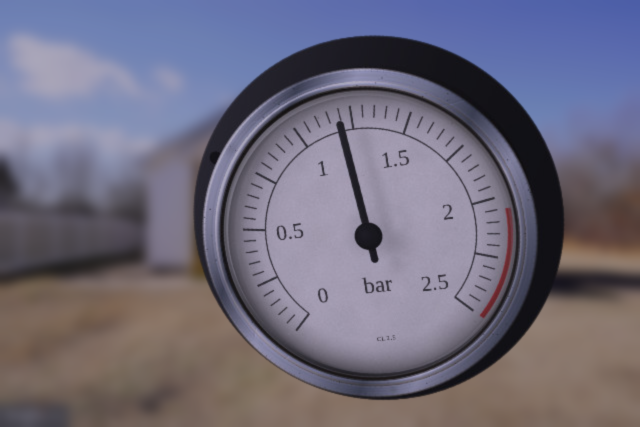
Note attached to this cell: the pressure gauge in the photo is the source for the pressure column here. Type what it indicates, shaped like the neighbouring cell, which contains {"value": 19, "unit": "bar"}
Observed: {"value": 1.2, "unit": "bar"}
